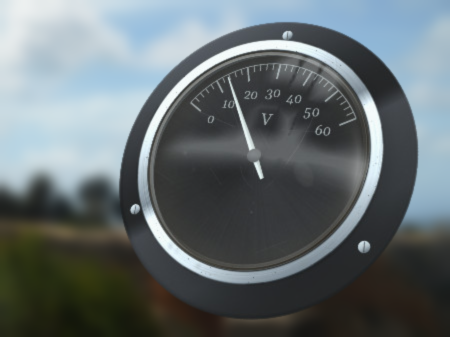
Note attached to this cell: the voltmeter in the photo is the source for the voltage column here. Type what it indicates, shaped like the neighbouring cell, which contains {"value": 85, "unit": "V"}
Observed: {"value": 14, "unit": "V"}
